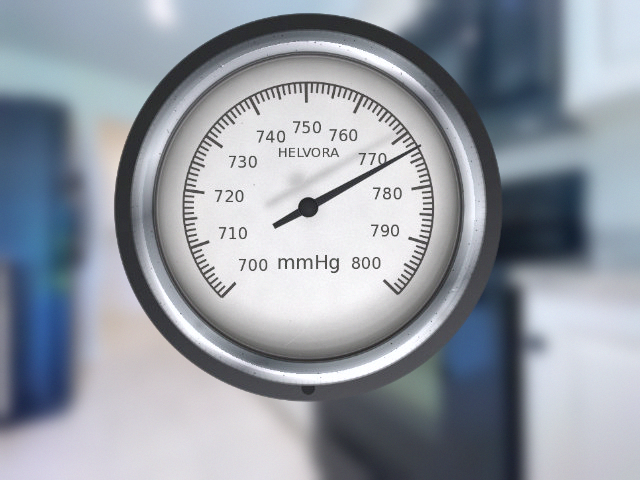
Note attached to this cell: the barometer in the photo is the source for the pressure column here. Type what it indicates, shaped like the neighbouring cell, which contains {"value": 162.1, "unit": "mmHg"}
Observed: {"value": 773, "unit": "mmHg"}
